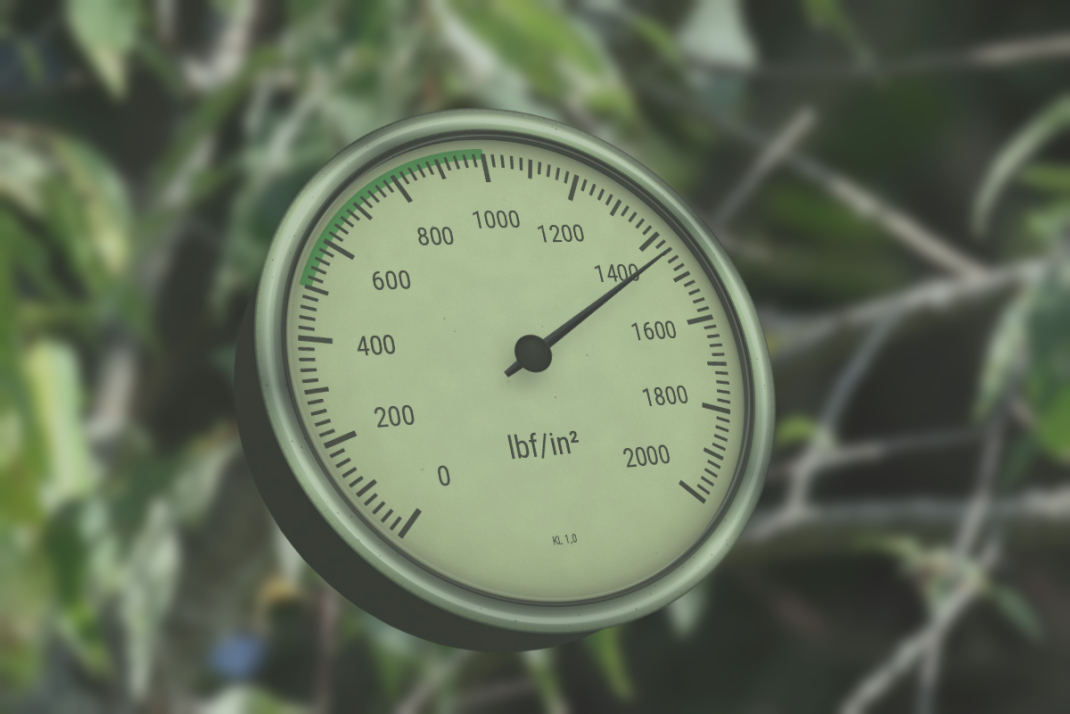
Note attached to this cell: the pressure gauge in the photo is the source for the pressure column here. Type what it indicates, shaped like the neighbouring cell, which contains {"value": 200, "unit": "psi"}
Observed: {"value": 1440, "unit": "psi"}
